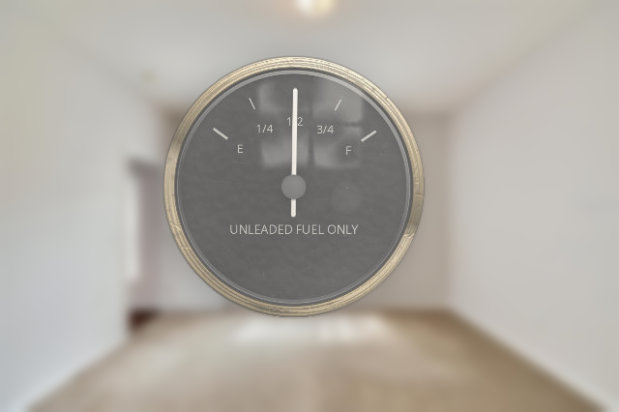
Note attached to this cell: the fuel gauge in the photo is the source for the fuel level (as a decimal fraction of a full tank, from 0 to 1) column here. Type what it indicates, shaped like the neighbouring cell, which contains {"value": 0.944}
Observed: {"value": 0.5}
